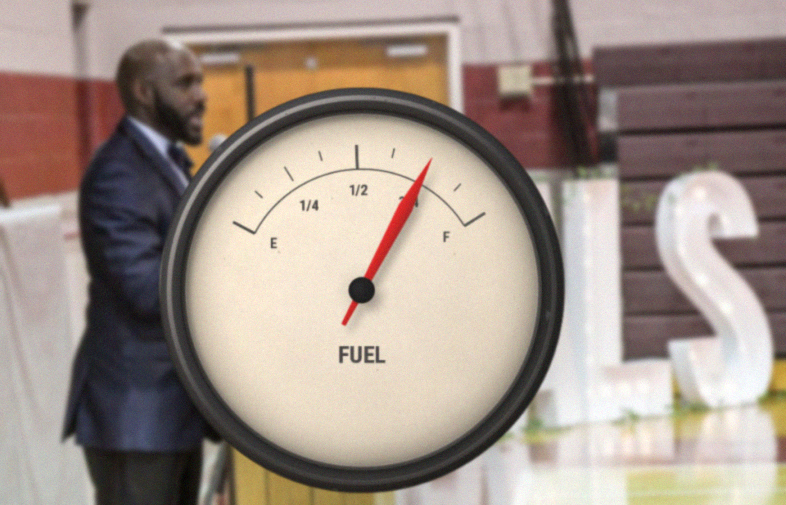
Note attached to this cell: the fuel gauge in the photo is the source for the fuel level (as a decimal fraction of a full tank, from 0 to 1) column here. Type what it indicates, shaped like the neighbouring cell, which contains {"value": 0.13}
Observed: {"value": 0.75}
